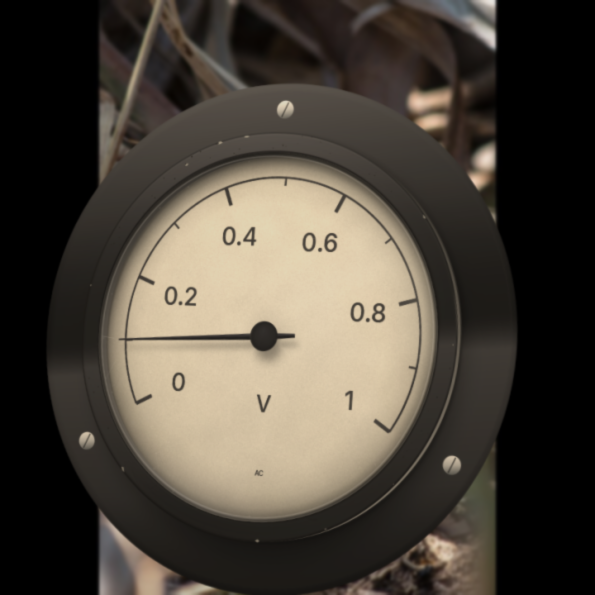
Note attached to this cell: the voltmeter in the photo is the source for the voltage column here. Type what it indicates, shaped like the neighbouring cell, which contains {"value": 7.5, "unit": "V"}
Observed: {"value": 0.1, "unit": "V"}
